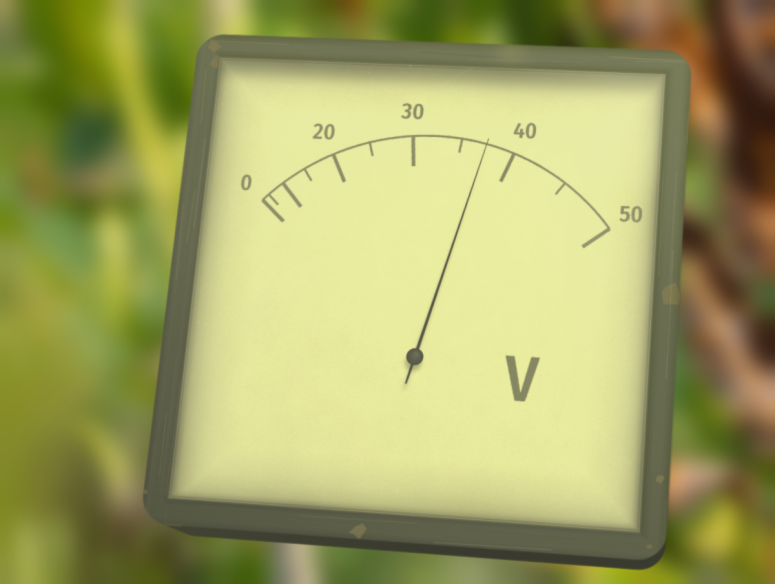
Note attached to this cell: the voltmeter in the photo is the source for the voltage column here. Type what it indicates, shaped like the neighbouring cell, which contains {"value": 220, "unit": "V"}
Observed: {"value": 37.5, "unit": "V"}
